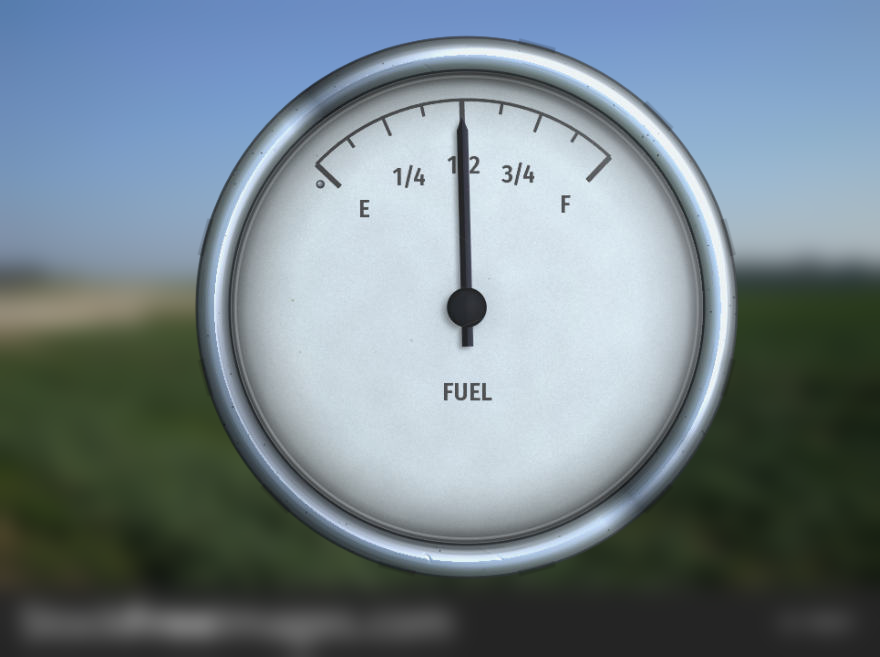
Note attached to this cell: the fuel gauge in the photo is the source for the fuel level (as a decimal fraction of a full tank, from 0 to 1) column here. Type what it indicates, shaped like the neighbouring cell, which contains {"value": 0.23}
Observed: {"value": 0.5}
